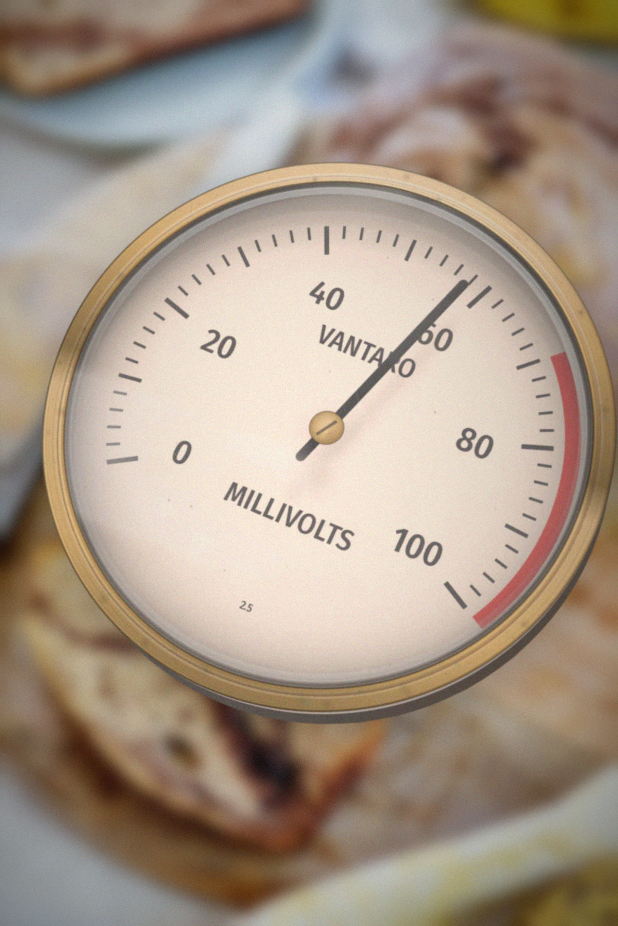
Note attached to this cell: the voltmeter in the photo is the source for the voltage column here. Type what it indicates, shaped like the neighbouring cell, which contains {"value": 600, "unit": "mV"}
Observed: {"value": 58, "unit": "mV"}
